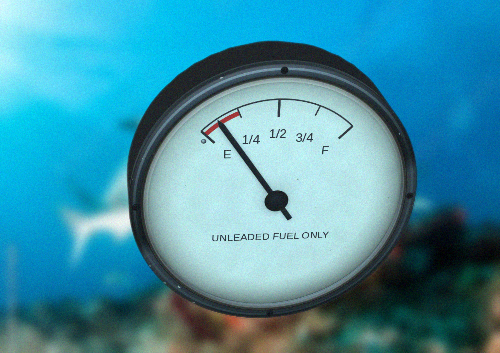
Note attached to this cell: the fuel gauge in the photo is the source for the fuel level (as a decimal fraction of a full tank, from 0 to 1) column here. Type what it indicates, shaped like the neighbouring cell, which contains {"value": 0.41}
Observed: {"value": 0.125}
